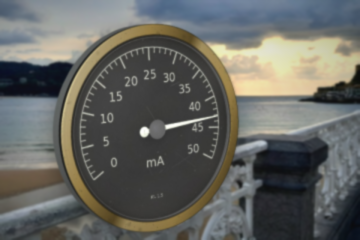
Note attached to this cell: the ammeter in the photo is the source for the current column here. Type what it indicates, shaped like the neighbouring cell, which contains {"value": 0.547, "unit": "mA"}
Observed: {"value": 43, "unit": "mA"}
